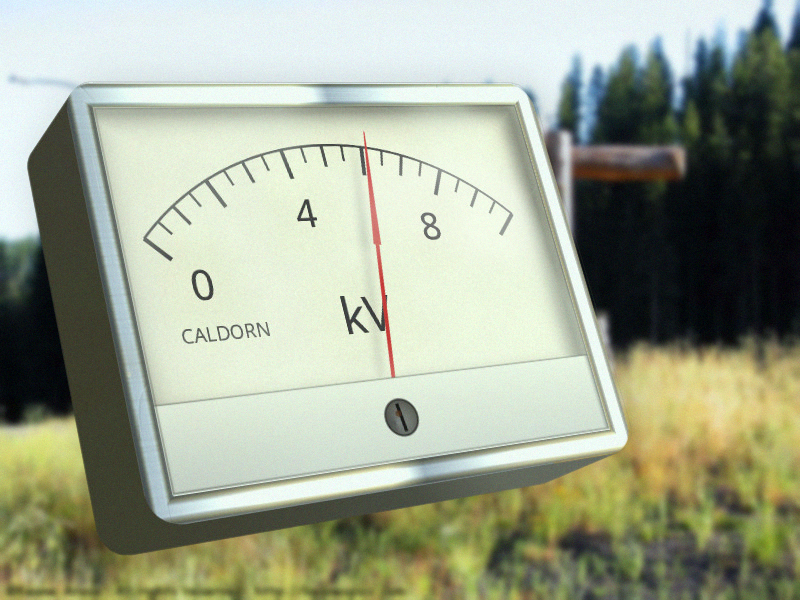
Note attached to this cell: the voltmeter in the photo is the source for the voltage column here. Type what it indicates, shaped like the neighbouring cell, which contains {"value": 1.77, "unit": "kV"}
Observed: {"value": 6, "unit": "kV"}
